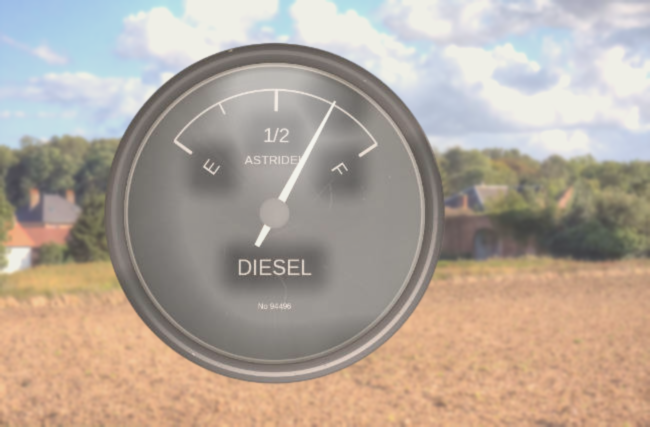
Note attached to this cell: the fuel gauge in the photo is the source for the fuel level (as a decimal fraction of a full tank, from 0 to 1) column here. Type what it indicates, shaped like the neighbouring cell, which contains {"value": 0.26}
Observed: {"value": 0.75}
